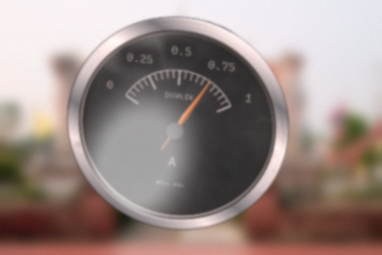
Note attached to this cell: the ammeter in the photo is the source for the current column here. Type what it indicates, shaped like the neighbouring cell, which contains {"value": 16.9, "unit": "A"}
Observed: {"value": 0.75, "unit": "A"}
